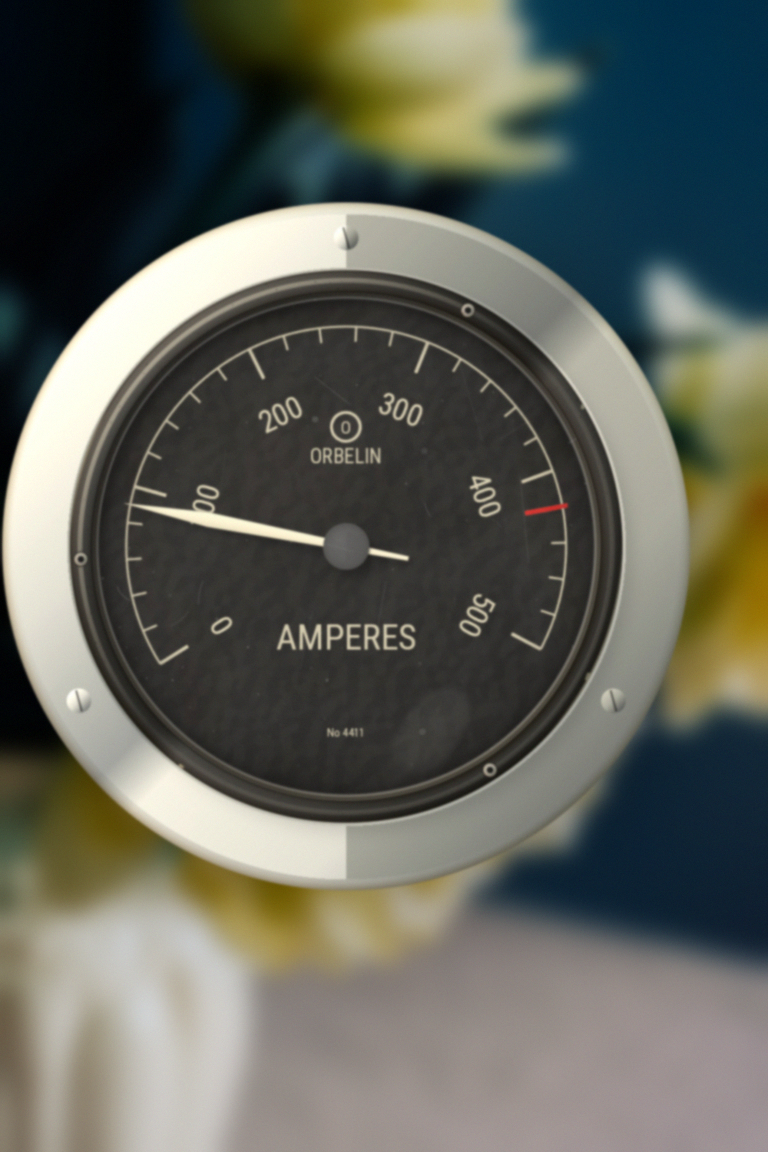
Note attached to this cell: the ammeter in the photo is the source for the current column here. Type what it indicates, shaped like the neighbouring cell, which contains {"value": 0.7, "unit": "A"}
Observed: {"value": 90, "unit": "A"}
